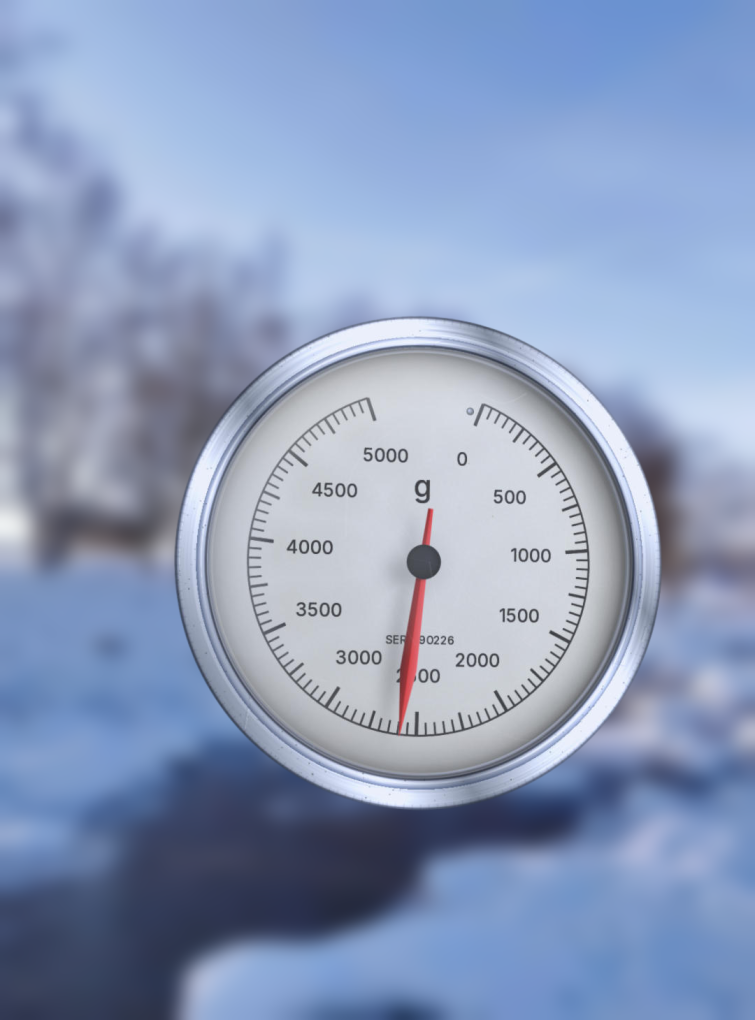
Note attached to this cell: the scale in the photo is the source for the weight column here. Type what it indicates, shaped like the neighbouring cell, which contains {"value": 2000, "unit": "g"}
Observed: {"value": 2600, "unit": "g"}
